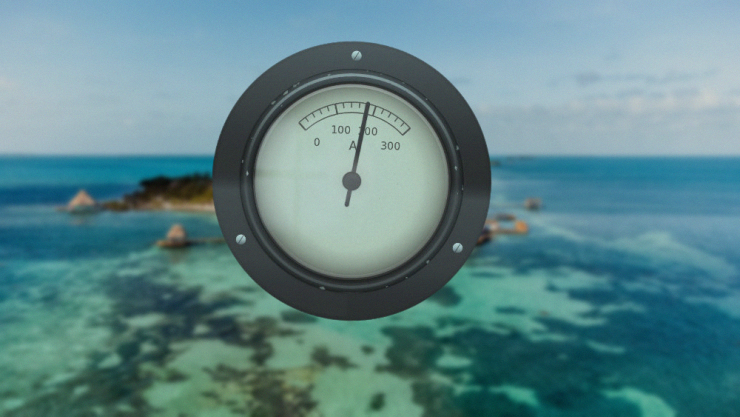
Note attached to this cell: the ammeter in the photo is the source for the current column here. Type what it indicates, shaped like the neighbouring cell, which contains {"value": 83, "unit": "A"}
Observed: {"value": 180, "unit": "A"}
